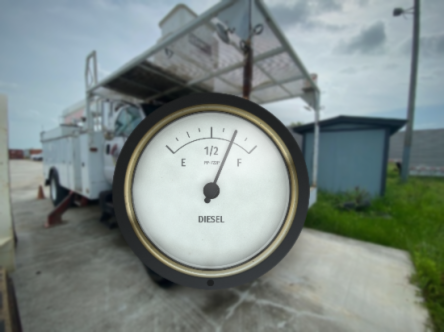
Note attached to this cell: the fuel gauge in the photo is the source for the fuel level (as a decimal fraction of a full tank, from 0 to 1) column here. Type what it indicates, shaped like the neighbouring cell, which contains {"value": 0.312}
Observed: {"value": 0.75}
